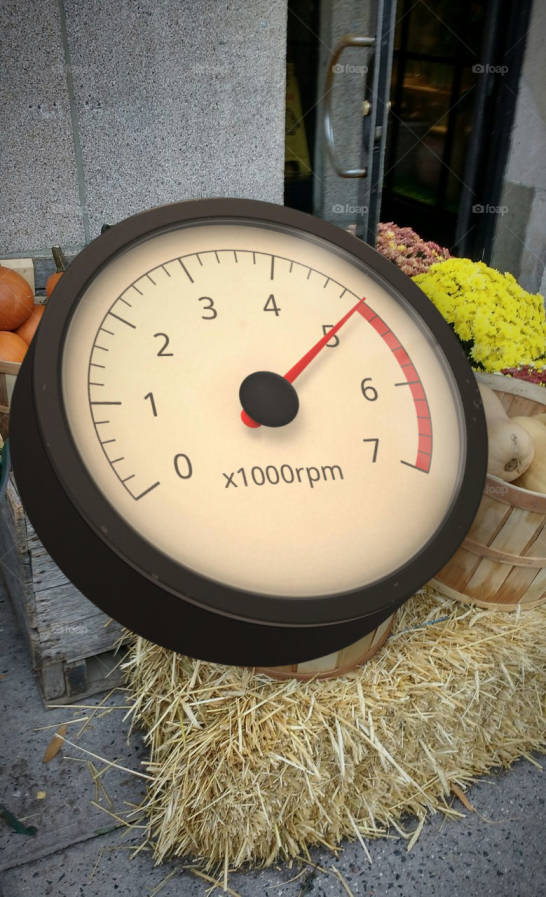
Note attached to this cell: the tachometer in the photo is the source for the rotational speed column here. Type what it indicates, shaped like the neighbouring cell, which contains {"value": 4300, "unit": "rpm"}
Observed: {"value": 5000, "unit": "rpm"}
